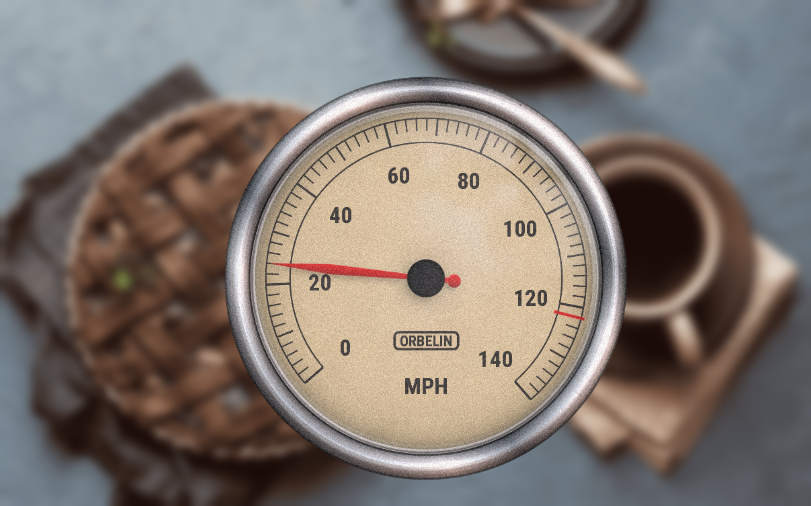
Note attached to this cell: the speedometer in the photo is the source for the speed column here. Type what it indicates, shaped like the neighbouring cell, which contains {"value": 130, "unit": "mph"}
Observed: {"value": 24, "unit": "mph"}
